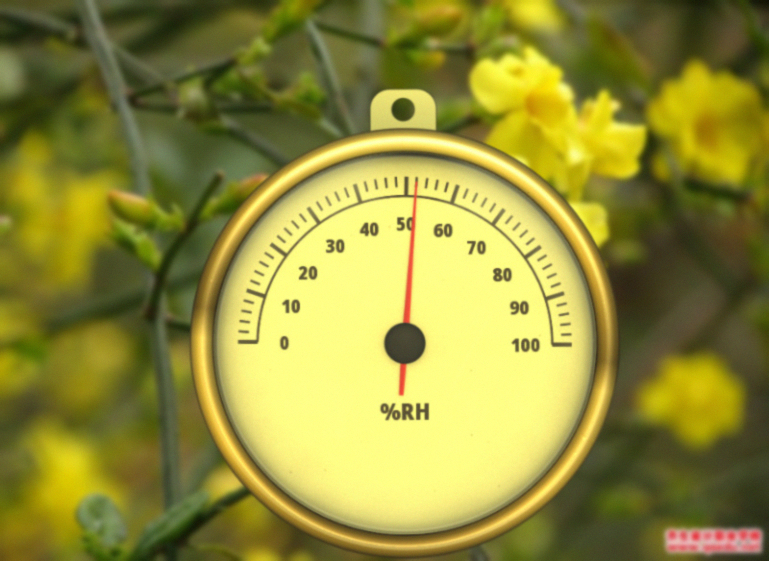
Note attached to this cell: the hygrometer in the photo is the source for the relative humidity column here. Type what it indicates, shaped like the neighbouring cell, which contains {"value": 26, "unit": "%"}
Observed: {"value": 52, "unit": "%"}
